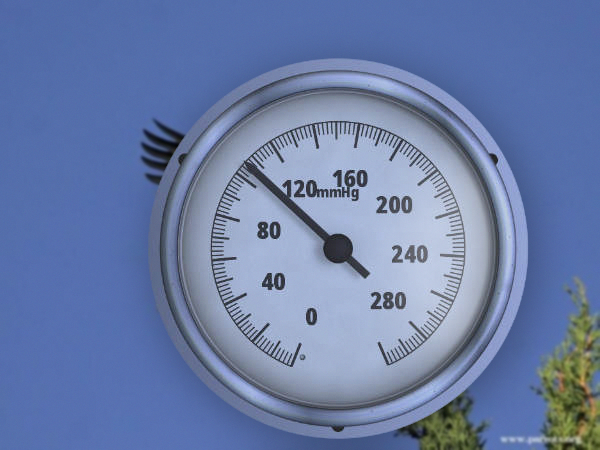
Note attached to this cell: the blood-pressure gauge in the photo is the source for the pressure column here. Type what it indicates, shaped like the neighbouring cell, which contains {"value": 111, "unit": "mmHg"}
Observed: {"value": 106, "unit": "mmHg"}
